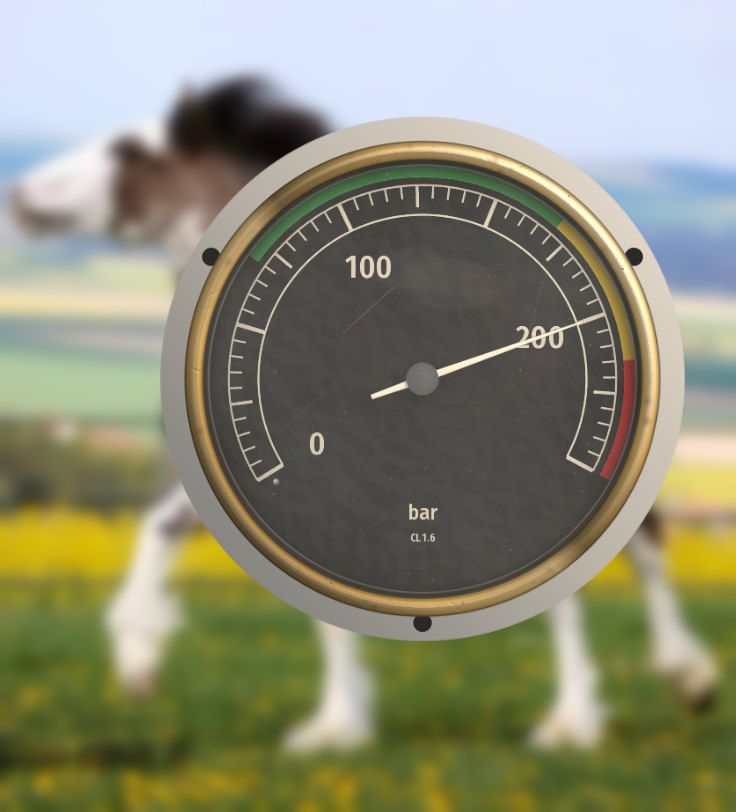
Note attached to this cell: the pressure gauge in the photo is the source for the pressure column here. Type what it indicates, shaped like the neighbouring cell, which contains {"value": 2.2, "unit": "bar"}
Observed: {"value": 200, "unit": "bar"}
